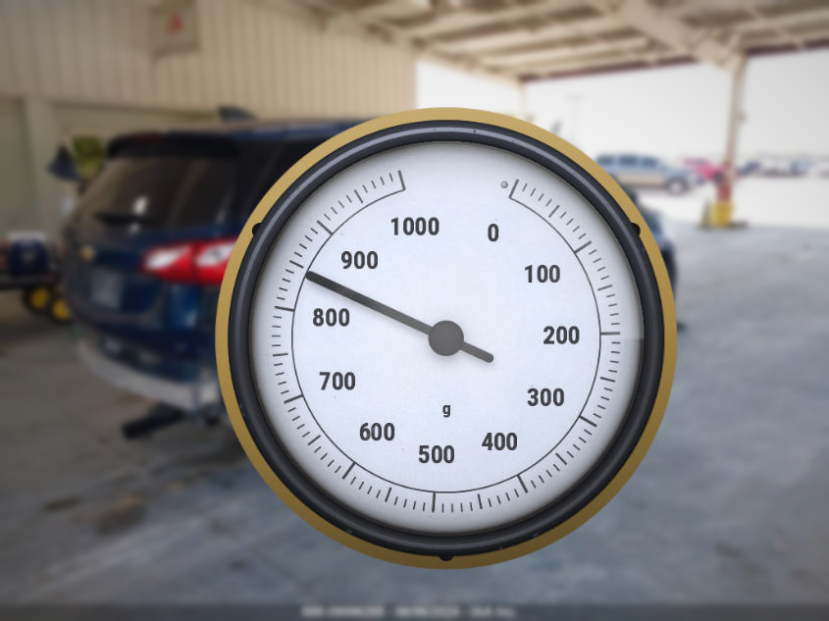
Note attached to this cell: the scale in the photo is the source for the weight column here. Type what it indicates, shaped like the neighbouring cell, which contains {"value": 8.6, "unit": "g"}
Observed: {"value": 845, "unit": "g"}
